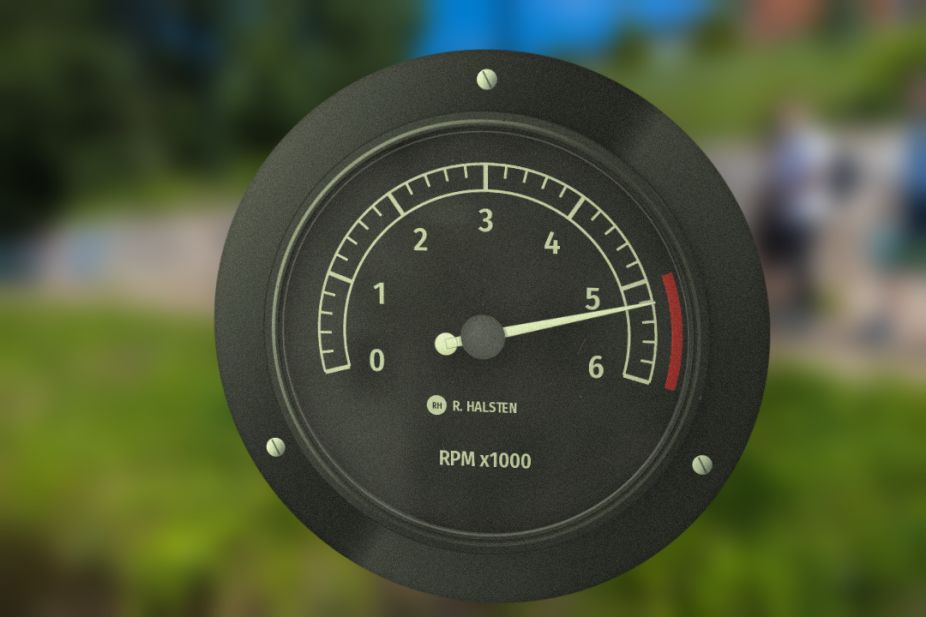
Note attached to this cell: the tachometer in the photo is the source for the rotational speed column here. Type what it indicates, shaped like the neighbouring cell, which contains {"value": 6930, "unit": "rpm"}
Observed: {"value": 5200, "unit": "rpm"}
